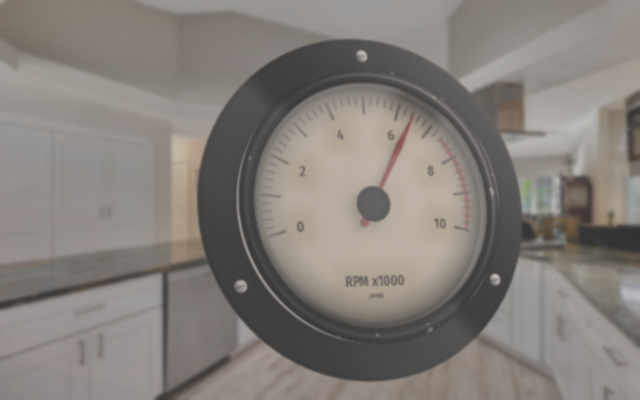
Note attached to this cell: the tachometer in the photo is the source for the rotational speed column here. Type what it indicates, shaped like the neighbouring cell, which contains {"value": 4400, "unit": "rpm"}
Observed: {"value": 6400, "unit": "rpm"}
